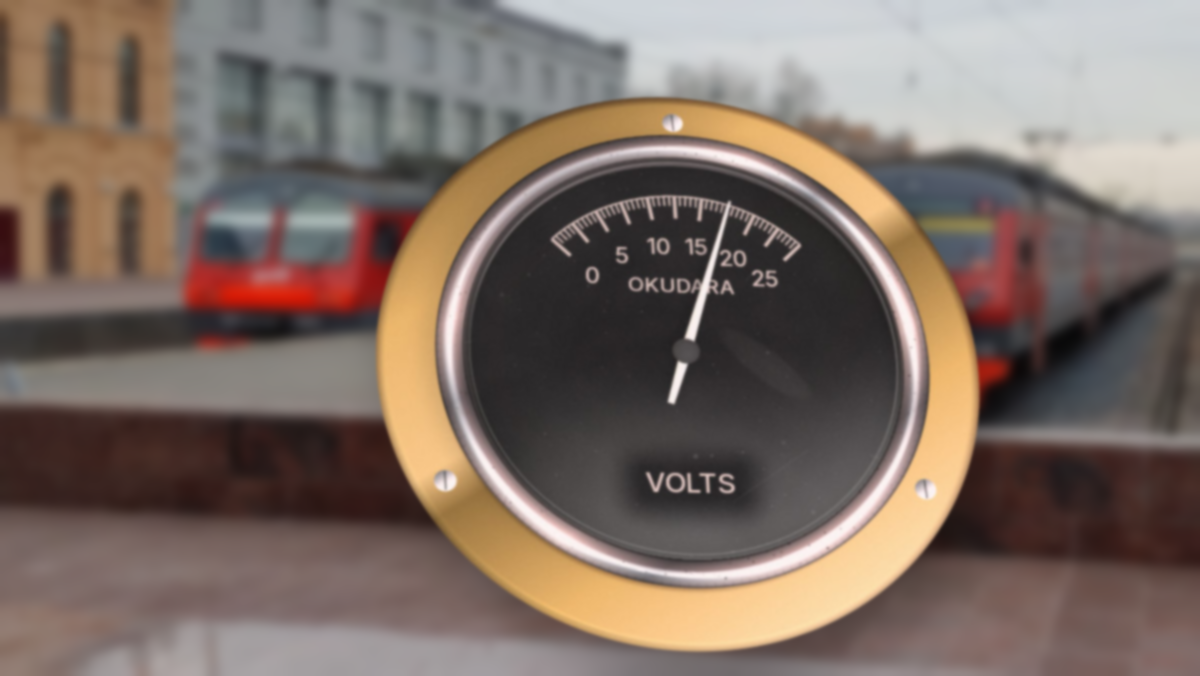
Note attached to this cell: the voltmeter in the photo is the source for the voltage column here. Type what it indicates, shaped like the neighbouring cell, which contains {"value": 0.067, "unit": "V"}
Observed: {"value": 17.5, "unit": "V"}
